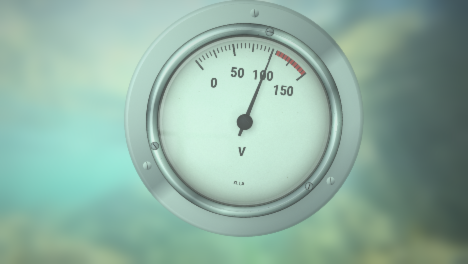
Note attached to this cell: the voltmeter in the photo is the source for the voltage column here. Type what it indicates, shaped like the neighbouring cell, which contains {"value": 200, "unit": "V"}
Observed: {"value": 100, "unit": "V"}
